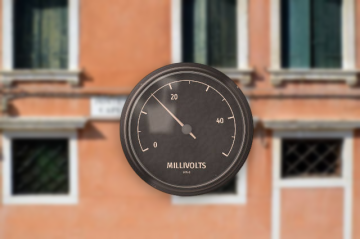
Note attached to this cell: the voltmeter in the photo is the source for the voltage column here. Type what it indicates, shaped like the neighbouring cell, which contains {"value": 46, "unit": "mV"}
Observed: {"value": 15, "unit": "mV"}
